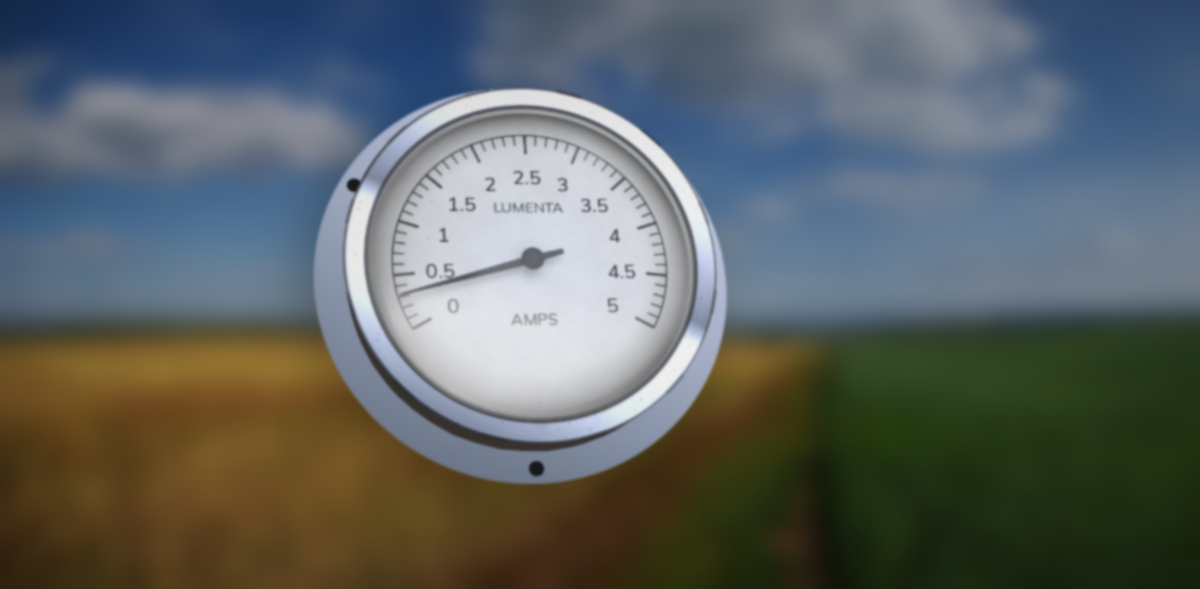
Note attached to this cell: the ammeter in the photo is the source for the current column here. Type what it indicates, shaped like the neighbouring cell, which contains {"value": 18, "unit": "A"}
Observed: {"value": 0.3, "unit": "A"}
